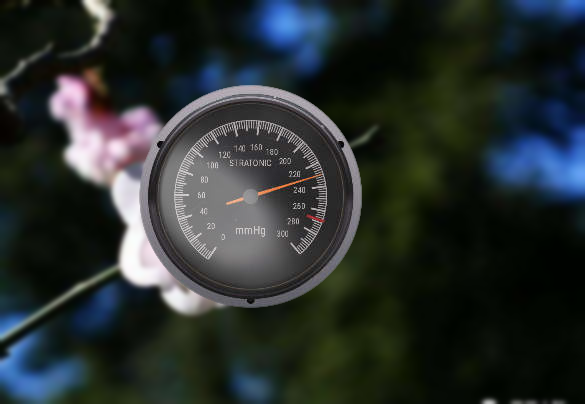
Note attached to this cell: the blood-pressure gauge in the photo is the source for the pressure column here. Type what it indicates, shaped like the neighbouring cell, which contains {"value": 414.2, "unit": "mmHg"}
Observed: {"value": 230, "unit": "mmHg"}
